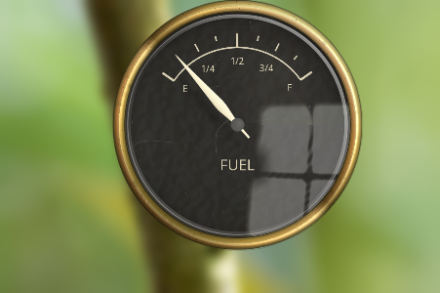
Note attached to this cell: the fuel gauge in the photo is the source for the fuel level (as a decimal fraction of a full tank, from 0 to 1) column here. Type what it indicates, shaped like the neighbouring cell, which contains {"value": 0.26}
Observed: {"value": 0.125}
